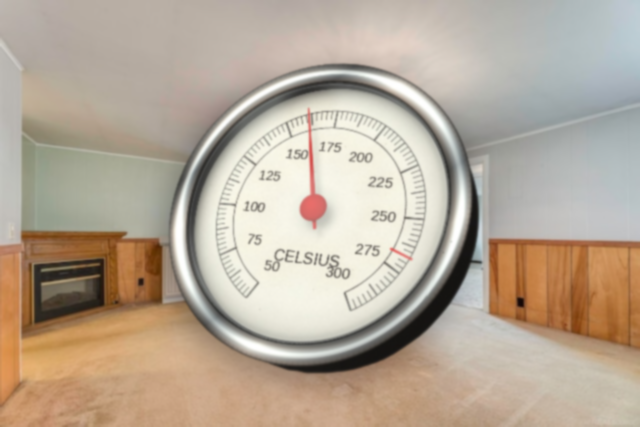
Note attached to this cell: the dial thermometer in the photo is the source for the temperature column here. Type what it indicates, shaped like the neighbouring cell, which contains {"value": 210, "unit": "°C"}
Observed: {"value": 162.5, "unit": "°C"}
